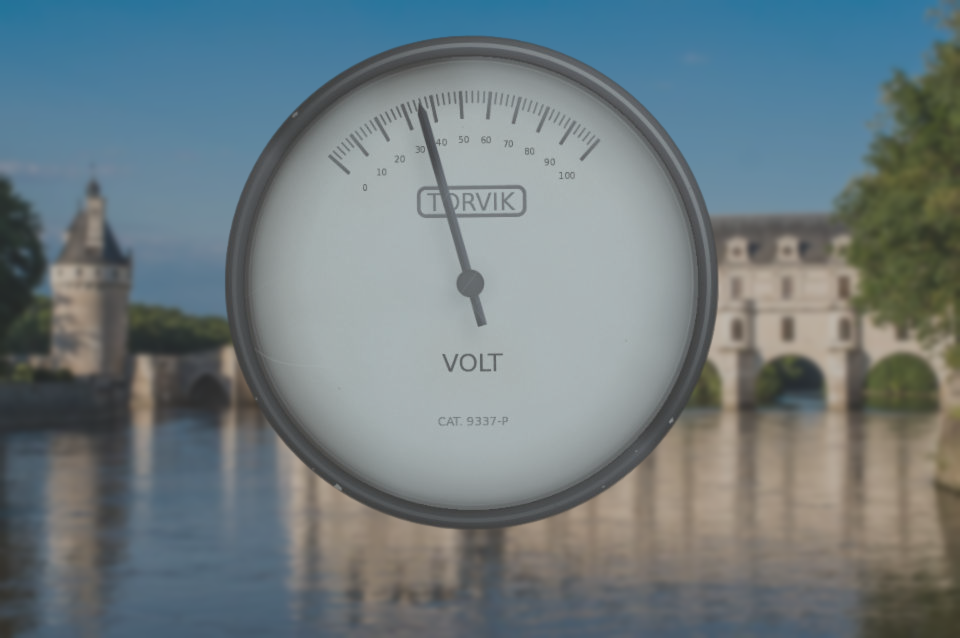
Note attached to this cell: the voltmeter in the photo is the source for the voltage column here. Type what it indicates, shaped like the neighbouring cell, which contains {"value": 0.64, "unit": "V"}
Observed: {"value": 36, "unit": "V"}
